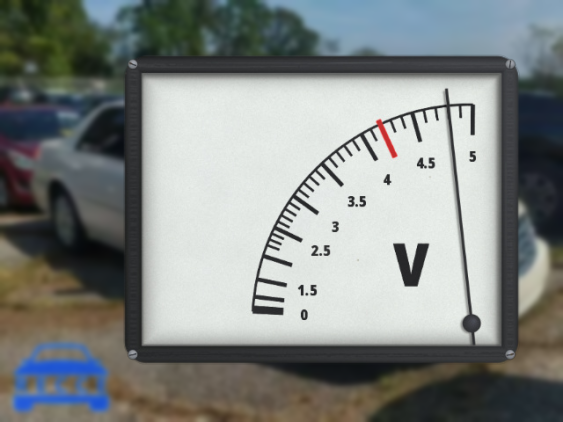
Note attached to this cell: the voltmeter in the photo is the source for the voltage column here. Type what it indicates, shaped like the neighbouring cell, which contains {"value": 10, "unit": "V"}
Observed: {"value": 4.8, "unit": "V"}
